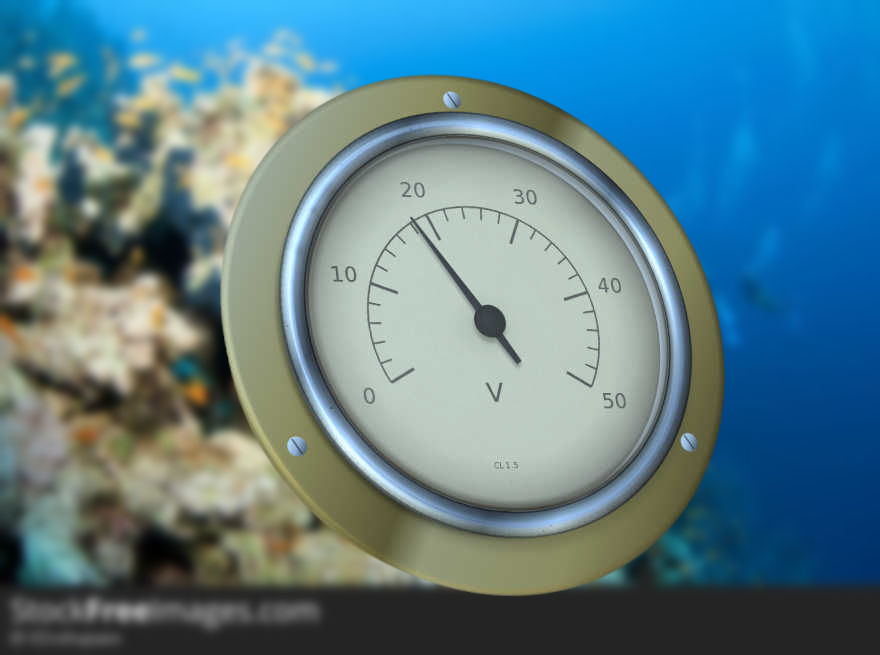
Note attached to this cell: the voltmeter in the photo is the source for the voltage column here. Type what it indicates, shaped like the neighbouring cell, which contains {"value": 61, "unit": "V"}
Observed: {"value": 18, "unit": "V"}
